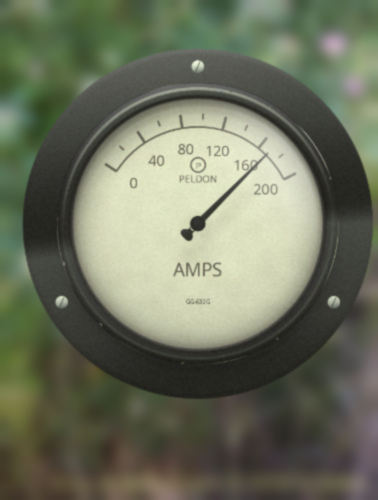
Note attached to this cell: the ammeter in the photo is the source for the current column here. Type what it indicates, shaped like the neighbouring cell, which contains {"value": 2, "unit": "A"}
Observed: {"value": 170, "unit": "A"}
